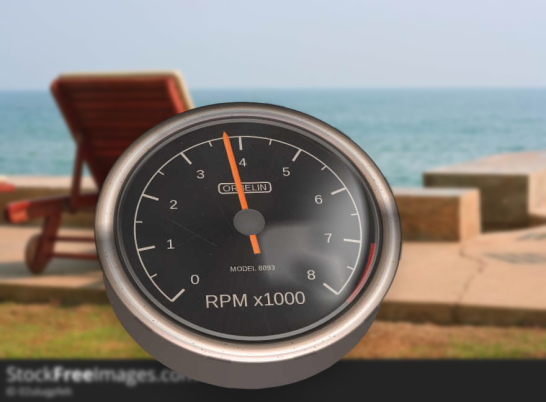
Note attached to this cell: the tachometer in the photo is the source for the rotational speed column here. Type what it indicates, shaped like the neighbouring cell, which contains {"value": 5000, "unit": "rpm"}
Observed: {"value": 3750, "unit": "rpm"}
